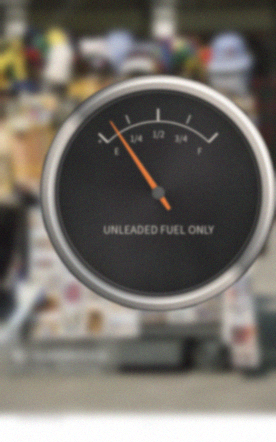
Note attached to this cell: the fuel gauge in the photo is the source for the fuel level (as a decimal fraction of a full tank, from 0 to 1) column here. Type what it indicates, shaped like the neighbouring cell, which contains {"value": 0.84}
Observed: {"value": 0.125}
